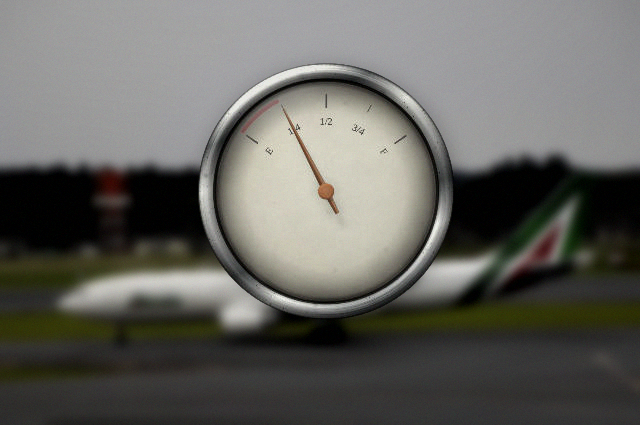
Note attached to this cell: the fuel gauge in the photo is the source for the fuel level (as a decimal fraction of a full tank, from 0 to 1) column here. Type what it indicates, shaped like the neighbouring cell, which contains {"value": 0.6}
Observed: {"value": 0.25}
